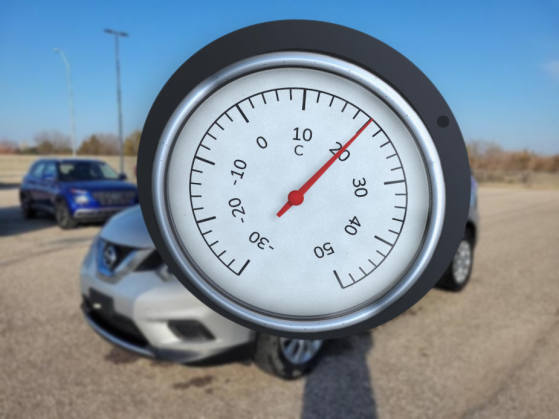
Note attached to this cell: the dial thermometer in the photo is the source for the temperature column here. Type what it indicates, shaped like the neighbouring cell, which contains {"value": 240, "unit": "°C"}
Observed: {"value": 20, "unit": "°C"}
